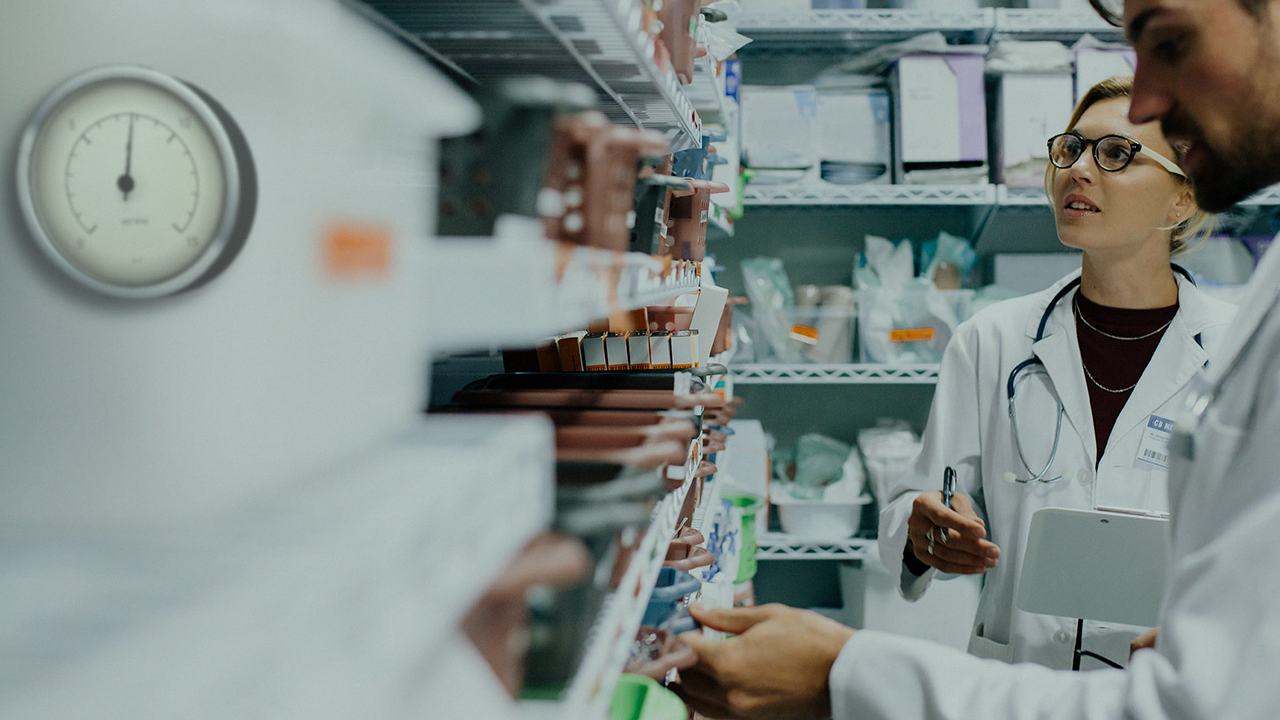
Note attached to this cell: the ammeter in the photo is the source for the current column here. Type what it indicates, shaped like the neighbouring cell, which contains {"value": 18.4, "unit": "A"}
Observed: {"value": 8, "unit": "A"}
